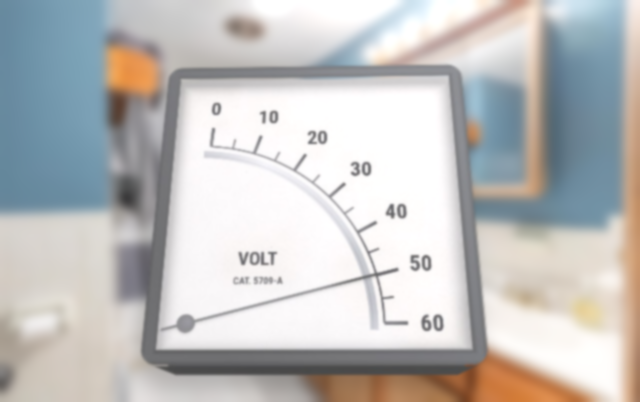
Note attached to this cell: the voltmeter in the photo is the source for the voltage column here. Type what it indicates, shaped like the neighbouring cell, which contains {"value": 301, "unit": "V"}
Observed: {"value": 50, "unit": "V"}
